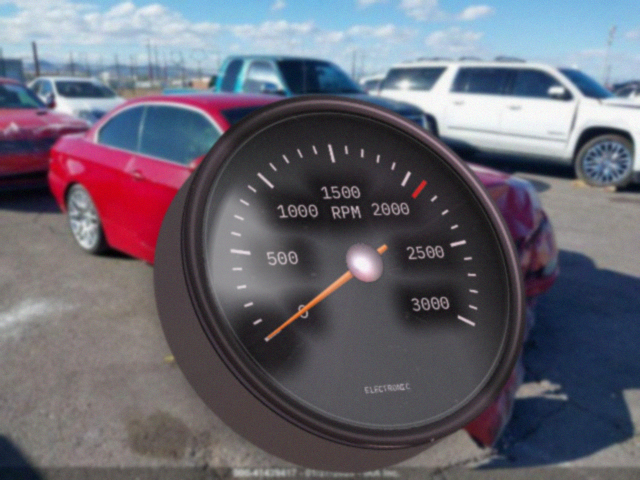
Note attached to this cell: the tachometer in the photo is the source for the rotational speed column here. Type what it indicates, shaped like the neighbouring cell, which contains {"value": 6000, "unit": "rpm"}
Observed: {"value": 0, "unit": "rpm"}
